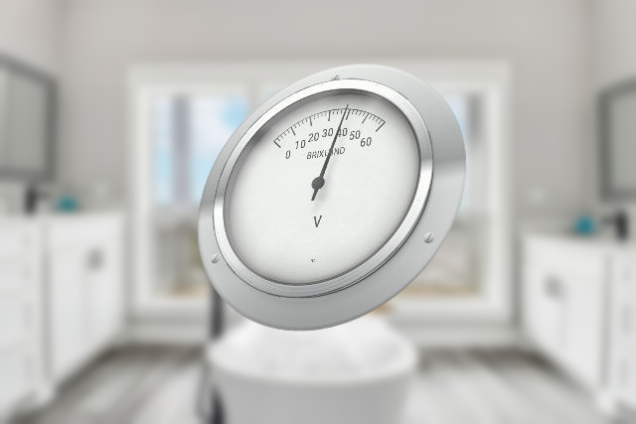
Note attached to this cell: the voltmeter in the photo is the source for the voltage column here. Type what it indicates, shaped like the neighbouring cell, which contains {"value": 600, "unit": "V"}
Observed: {"value": 40, "unit": "V"}
